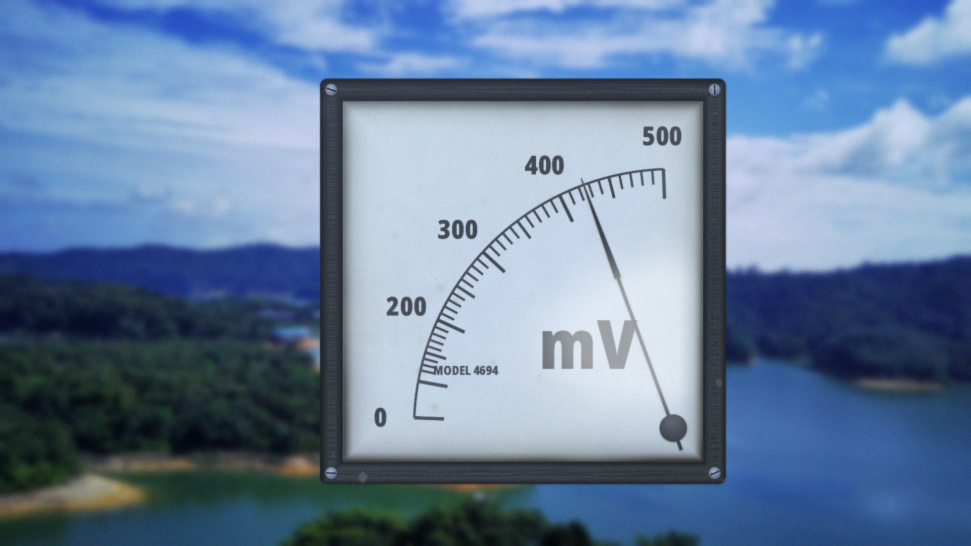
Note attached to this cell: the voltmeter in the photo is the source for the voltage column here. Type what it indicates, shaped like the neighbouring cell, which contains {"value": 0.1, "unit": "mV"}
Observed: {"value": 425, "unit": "mV"}
